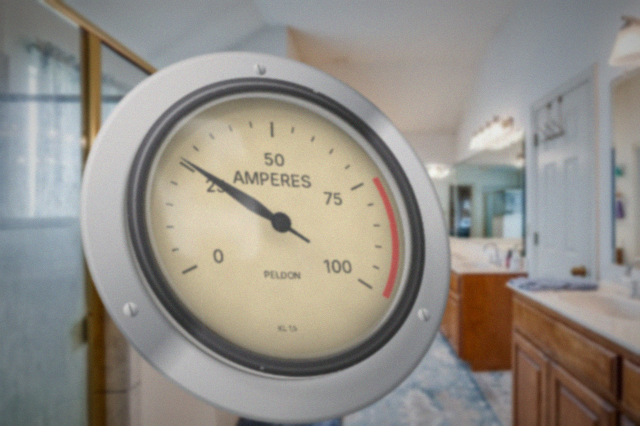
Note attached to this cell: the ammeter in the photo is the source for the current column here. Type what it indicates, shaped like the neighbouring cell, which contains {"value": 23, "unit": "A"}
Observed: {"value": 25, "unit": "A"}
